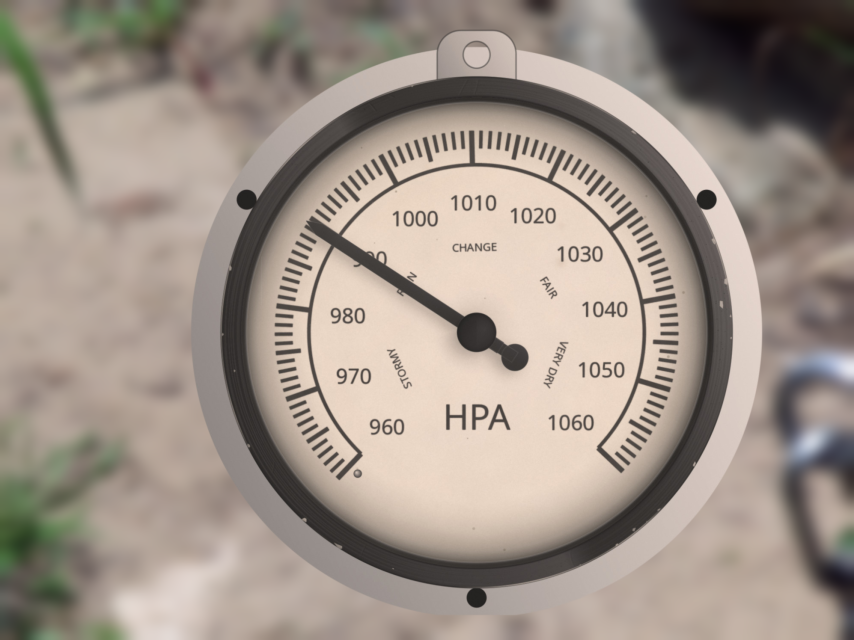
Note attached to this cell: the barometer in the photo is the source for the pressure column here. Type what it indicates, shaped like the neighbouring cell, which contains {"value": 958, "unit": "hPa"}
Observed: {"value": 989.5, "unit": "hPa"}
